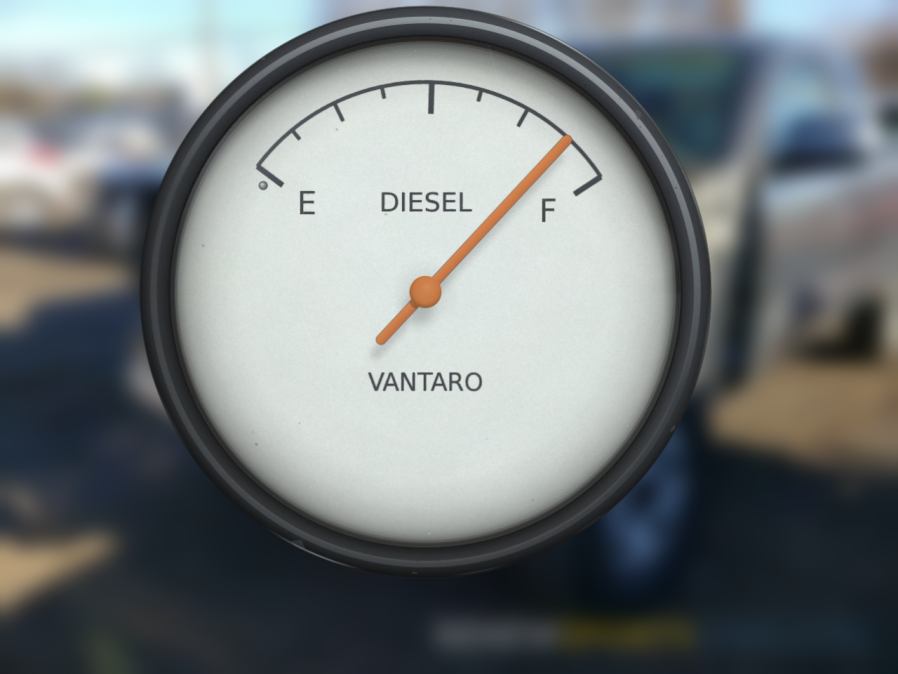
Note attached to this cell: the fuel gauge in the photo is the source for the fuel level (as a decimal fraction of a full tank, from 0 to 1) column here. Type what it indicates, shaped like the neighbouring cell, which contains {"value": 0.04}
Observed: {"value": 0.875}
